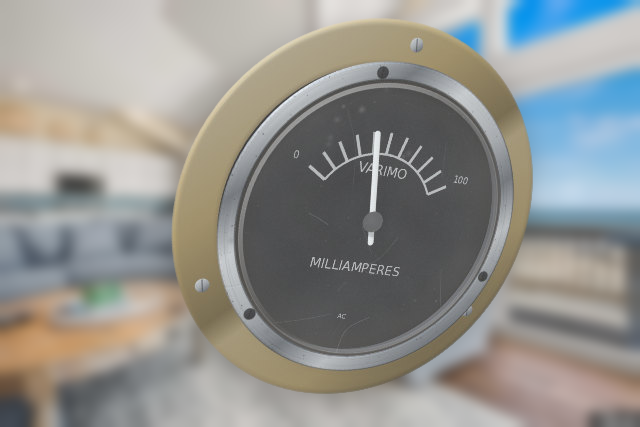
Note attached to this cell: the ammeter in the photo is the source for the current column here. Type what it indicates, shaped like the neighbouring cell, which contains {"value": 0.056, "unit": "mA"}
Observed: {"value": 40, "unit": "mA"}
